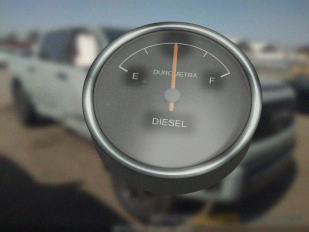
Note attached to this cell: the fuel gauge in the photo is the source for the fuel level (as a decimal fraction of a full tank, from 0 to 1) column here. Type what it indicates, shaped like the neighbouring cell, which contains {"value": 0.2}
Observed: {"value": 0.5}
